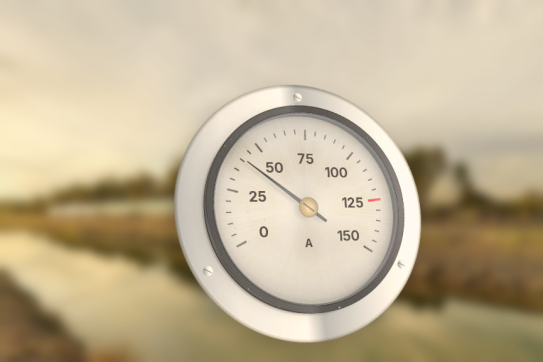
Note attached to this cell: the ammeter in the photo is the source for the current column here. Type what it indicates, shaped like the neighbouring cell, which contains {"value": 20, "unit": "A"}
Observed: {"value": 40, "unit": "A"}
